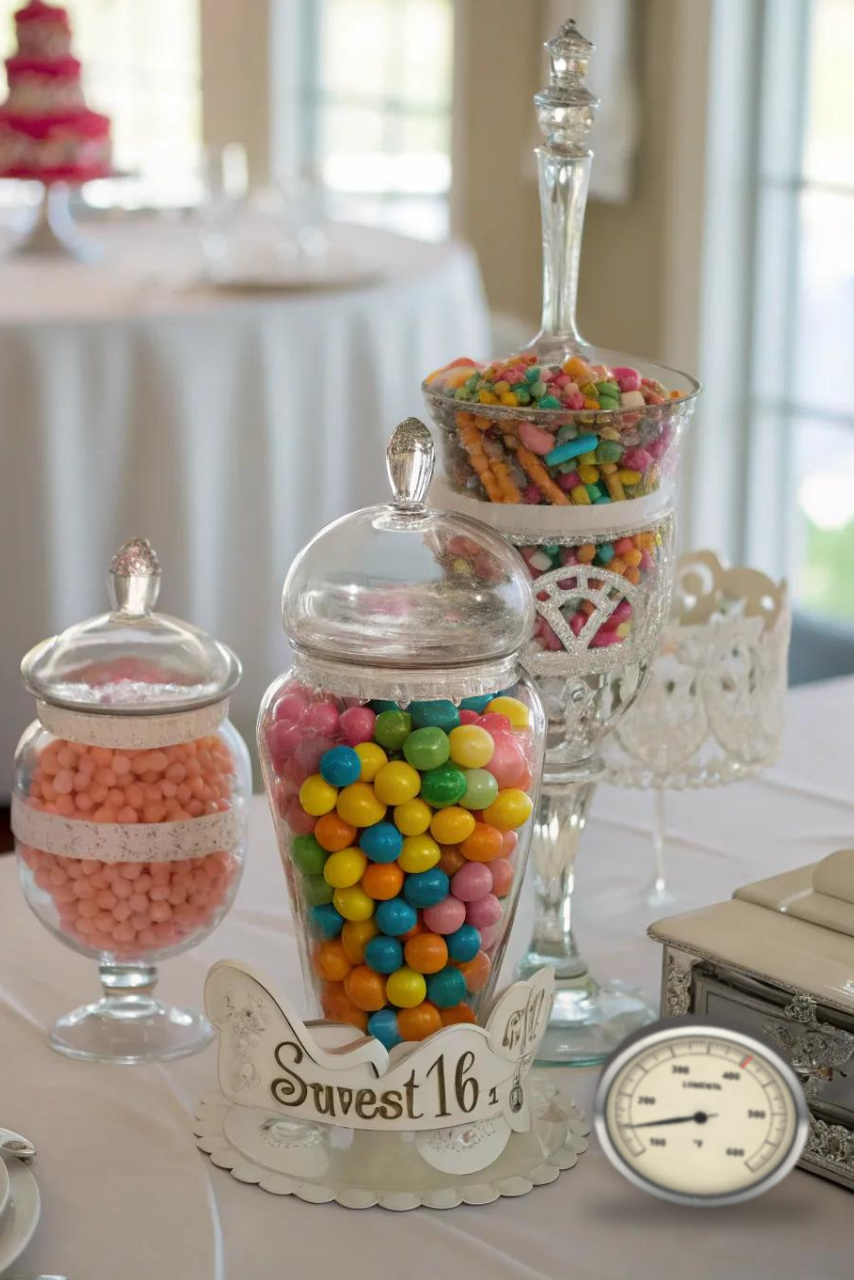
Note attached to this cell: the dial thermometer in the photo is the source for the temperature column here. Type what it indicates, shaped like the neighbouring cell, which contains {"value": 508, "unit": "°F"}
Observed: {"value": 150, "unit": "°F"}
